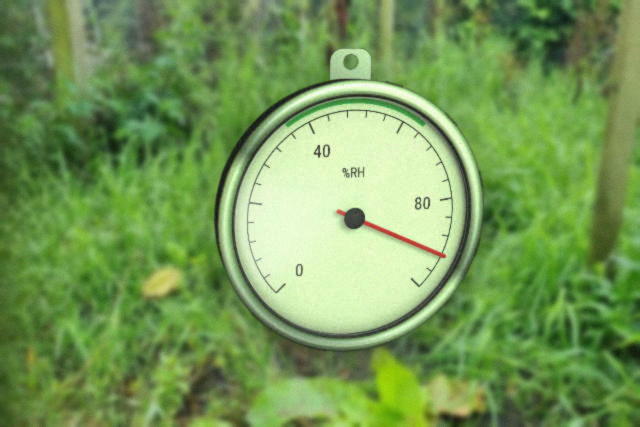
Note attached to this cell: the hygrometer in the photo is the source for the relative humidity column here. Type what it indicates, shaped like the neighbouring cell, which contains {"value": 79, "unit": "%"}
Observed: {"value": 92, "unit": "%"}
